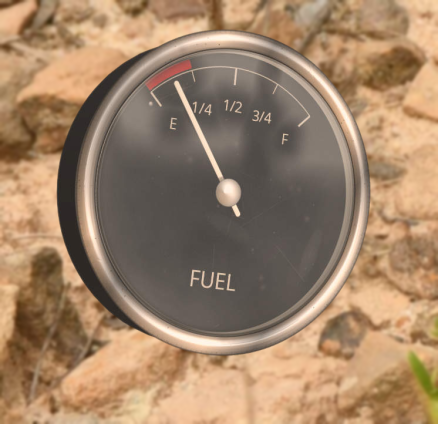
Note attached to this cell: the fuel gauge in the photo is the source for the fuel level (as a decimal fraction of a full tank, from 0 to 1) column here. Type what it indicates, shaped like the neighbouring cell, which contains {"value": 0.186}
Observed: {"value": 0.125}
